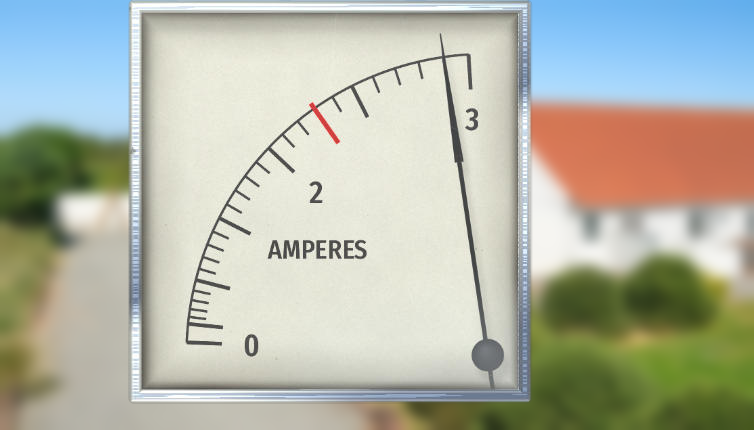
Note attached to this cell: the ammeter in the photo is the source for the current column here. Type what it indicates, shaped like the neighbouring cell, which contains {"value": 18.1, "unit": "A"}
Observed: {"value": 2.9, "unit": "A"}
